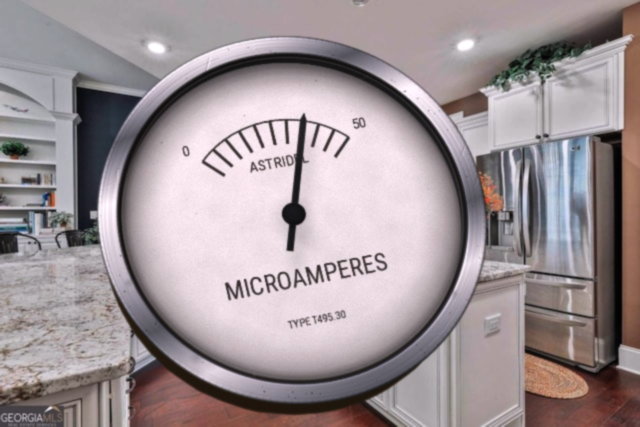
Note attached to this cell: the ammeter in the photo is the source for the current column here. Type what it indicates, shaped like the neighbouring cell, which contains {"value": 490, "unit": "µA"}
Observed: {"value": 35, "unit": "µA"}
